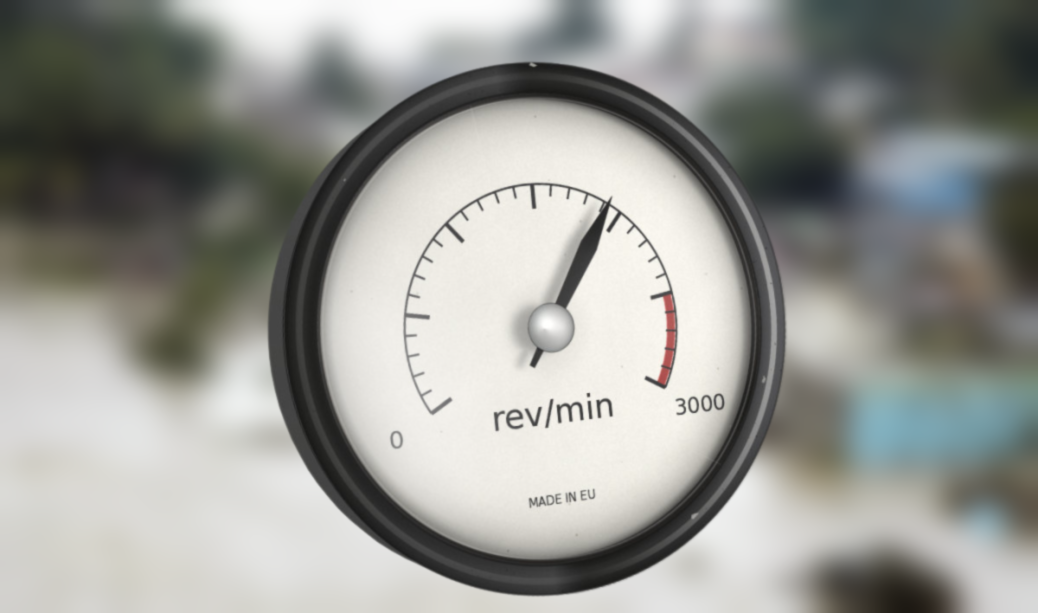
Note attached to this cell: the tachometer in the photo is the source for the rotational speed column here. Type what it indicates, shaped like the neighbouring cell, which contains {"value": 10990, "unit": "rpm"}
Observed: {"value": 1900, "unit": "rpm"}
